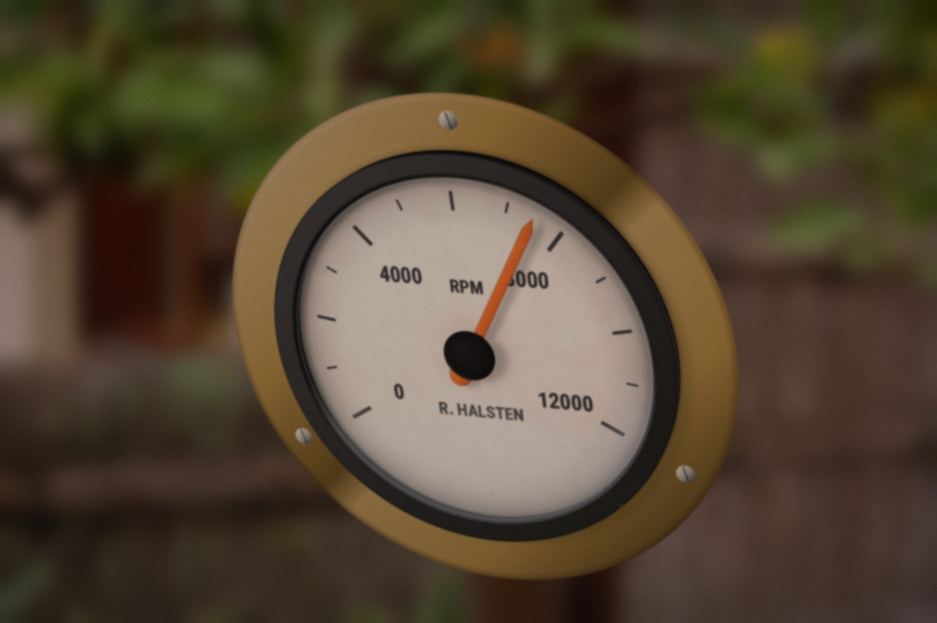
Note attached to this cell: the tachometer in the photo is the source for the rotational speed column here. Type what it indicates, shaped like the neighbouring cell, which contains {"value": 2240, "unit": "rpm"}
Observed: {"value": 7500, "unit": "rpm"}
